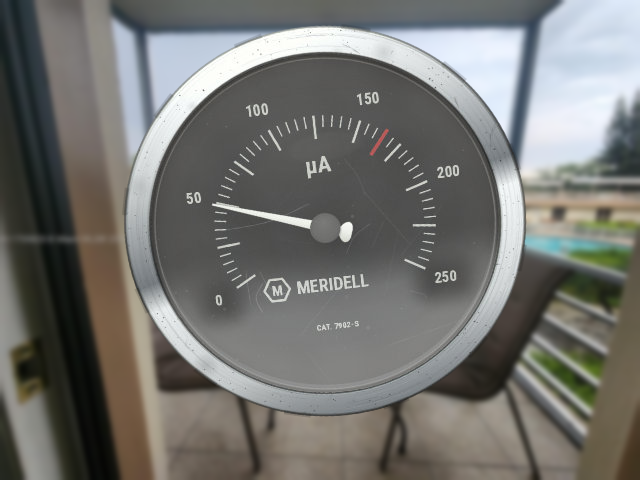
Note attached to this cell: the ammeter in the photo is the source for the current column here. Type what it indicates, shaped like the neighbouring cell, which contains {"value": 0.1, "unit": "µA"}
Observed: {"value": 50, "unit": "µA"}
